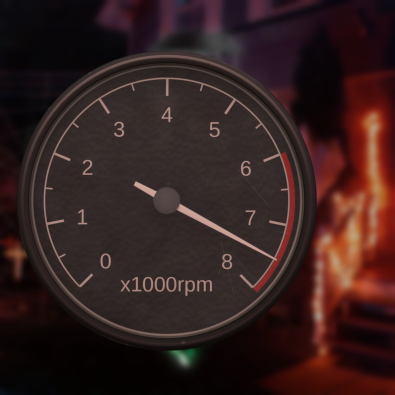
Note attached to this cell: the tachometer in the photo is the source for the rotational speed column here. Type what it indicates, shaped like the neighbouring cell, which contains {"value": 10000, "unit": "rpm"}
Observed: {"value": 7500, "unit": "rpm"}
